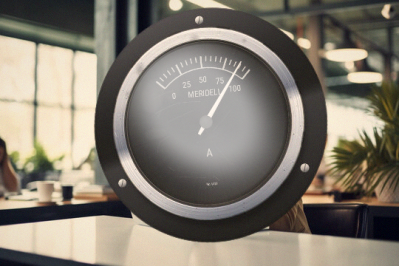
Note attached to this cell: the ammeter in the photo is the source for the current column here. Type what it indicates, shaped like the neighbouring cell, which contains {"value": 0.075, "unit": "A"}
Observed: {"value": 90, "unit": "A"}
